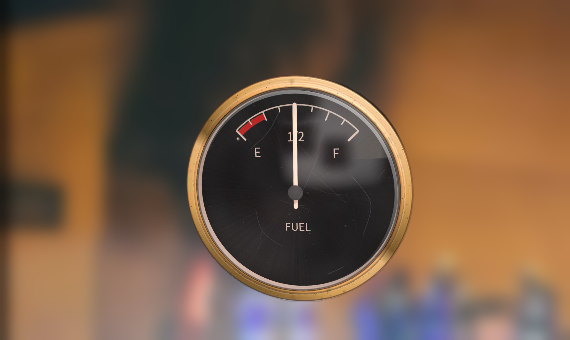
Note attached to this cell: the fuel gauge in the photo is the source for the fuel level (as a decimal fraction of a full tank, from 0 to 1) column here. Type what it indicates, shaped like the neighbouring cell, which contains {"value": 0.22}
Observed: {"value": 0.5}
